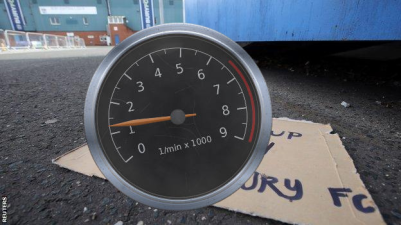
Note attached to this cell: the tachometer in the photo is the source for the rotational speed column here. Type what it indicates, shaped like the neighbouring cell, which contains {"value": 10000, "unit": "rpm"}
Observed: {"value": 1250, "unit": "rpm"}
